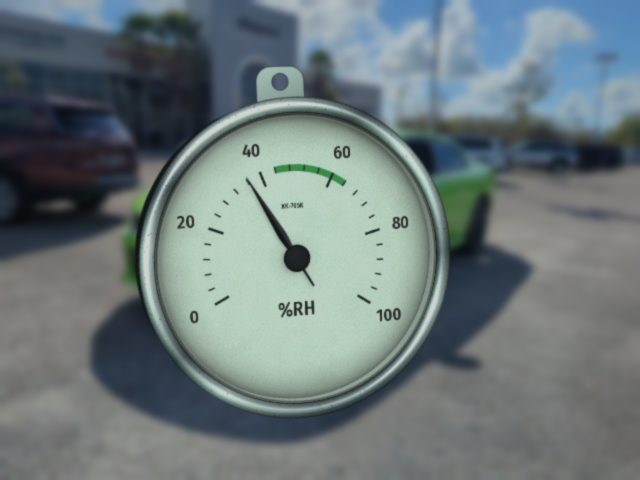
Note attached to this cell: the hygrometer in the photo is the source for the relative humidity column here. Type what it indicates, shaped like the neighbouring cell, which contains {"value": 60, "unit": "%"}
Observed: {"value": 36, "unit": "%"}
